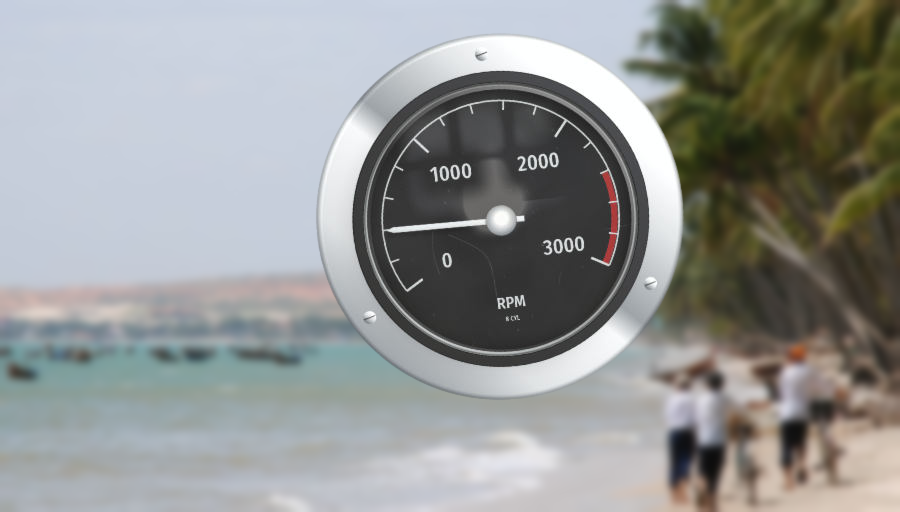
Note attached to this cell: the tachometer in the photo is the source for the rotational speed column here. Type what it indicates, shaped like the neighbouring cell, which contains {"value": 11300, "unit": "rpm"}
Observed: {"value": 400, "unit": "rpm"}
